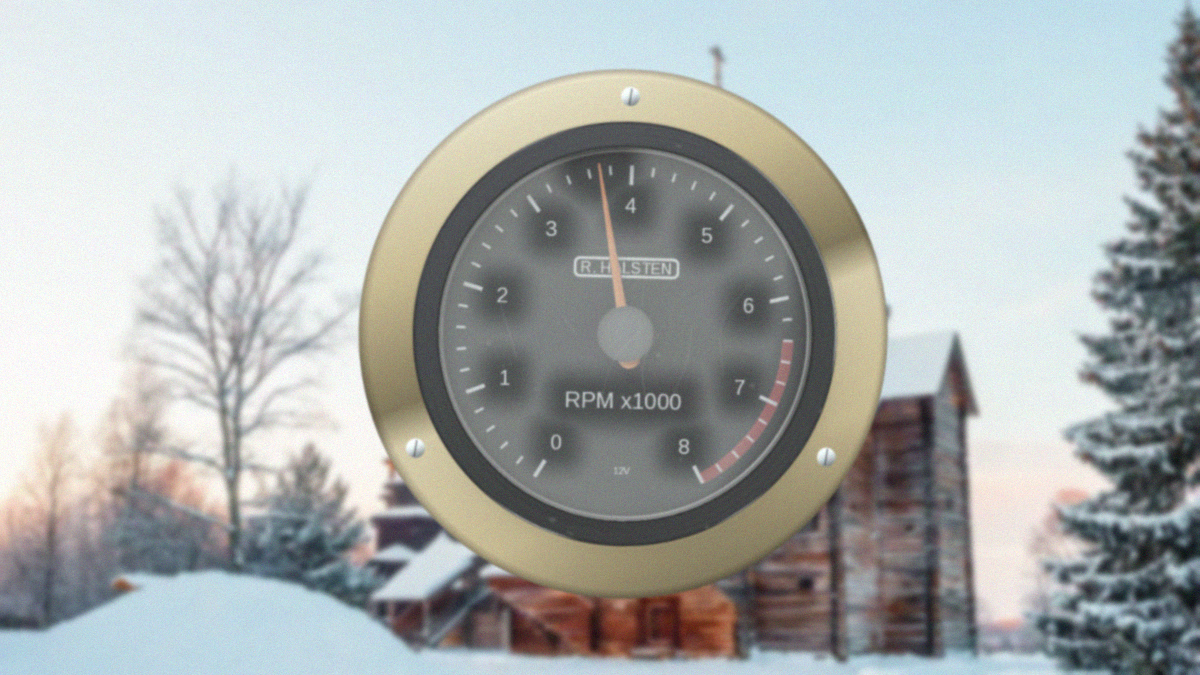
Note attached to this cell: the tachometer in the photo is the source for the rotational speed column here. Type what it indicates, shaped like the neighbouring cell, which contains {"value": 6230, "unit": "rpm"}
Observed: {"value": 3700, "unit": "rpm"}
